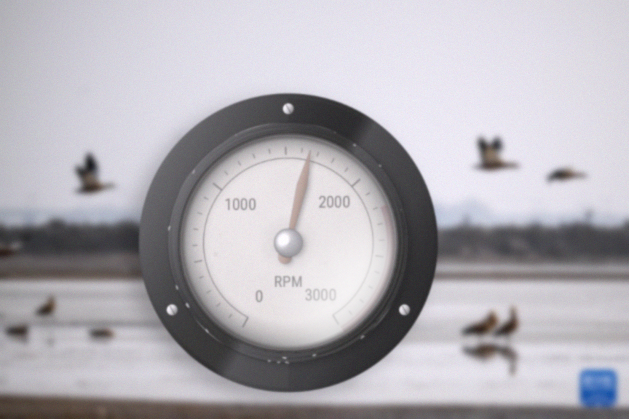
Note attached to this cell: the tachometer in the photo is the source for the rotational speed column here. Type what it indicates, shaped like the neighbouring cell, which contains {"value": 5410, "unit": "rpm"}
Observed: {"value": 1650, "unit": "rpm"}
